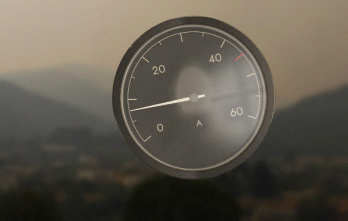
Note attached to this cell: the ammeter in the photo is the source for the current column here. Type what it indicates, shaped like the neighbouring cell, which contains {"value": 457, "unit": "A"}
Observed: {"value": 7.5, "unit": "A"}
